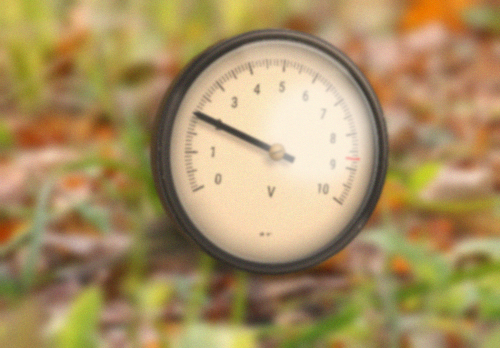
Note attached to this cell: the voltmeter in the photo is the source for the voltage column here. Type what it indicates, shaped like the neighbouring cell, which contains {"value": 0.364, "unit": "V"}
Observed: {"value": 2, "unit": "V"}
